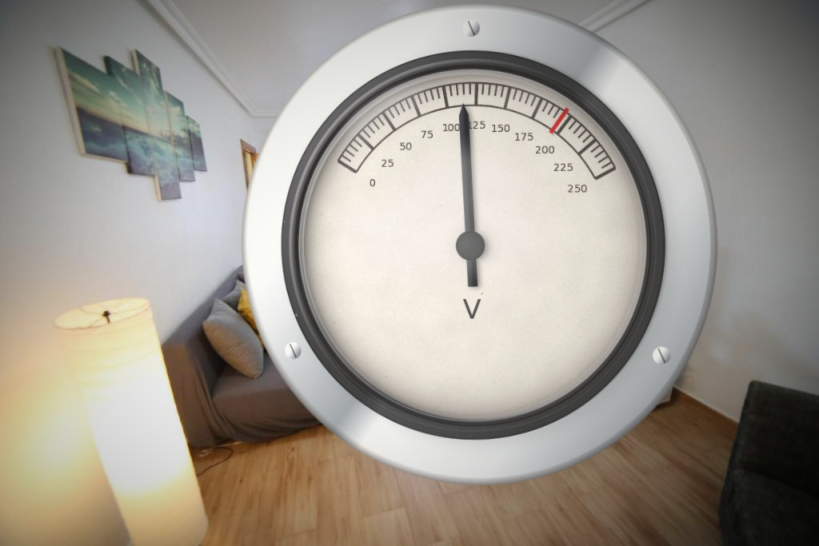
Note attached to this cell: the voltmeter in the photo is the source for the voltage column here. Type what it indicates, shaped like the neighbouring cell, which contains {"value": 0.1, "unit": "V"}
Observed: {"value": 115, "unit": "V"}
